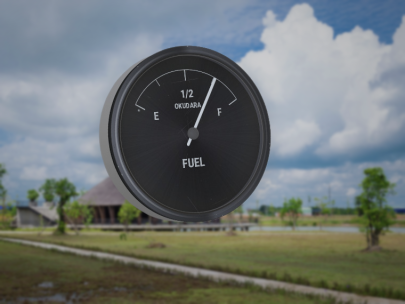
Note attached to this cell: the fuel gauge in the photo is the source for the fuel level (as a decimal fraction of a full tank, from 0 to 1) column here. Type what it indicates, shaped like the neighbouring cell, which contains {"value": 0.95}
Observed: {"value": 0.75}
